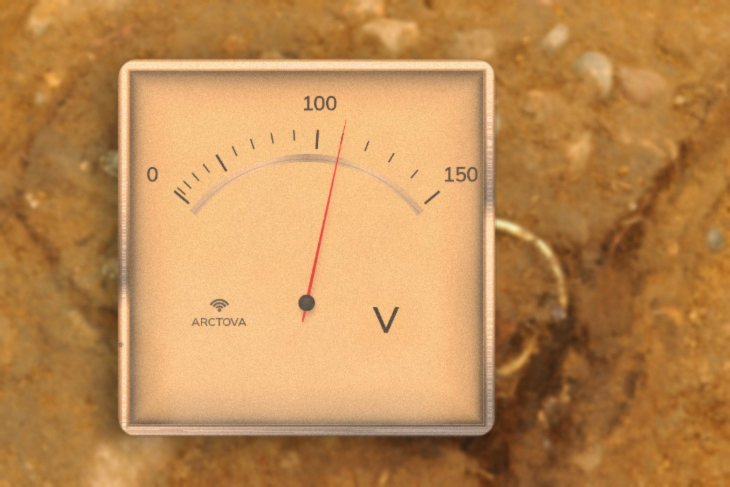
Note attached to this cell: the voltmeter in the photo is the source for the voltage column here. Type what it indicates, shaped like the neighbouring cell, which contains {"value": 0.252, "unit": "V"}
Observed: {"value": 110, "unit": "V"}
